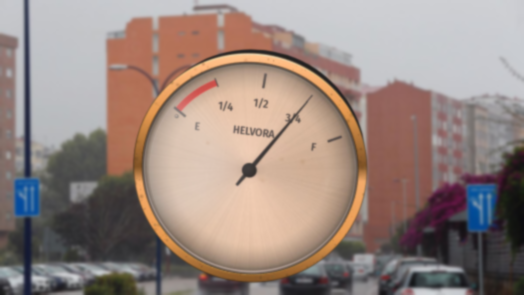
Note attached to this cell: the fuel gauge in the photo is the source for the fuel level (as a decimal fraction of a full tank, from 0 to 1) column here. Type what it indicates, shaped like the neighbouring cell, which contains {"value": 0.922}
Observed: {"value": 0.75}
